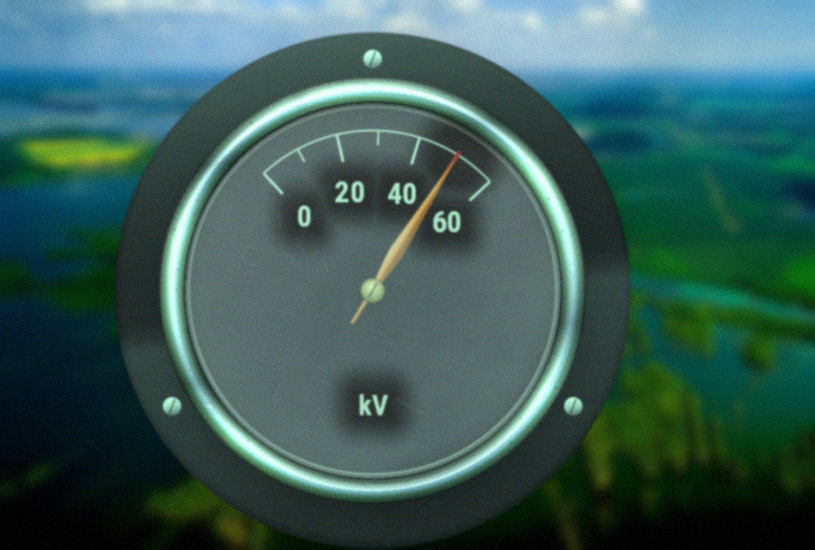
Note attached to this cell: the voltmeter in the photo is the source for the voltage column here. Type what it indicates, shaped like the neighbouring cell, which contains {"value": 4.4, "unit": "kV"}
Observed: {"value": 50, "unit": "kV"}
